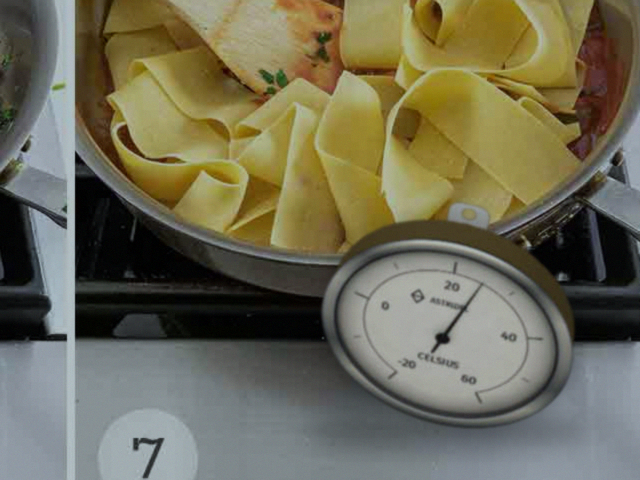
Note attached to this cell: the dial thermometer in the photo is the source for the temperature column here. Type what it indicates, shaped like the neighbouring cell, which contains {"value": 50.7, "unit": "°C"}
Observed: {"value": 25, "unit": "°C"}
